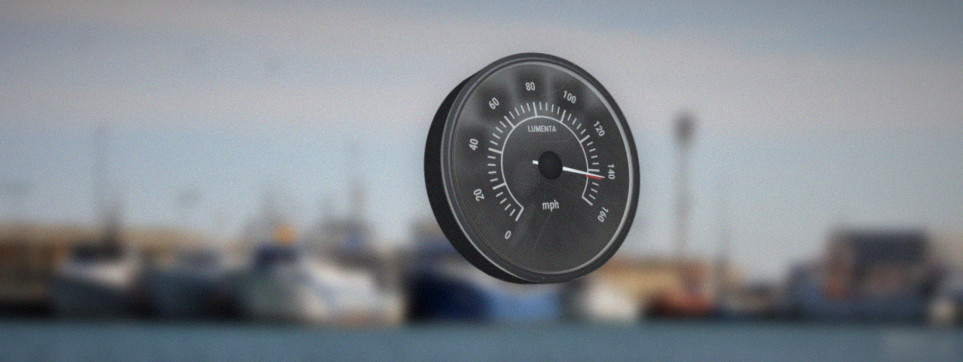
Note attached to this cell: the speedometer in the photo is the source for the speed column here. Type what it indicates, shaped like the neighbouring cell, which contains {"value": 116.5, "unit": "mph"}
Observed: {"value": 144, "unit": "mph"}
